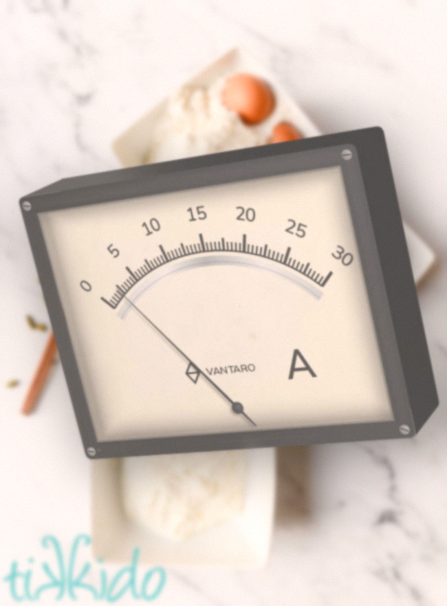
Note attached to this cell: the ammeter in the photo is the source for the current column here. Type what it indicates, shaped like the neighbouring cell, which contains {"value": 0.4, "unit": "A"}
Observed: {"value": 2.5, "unit": "A"}
